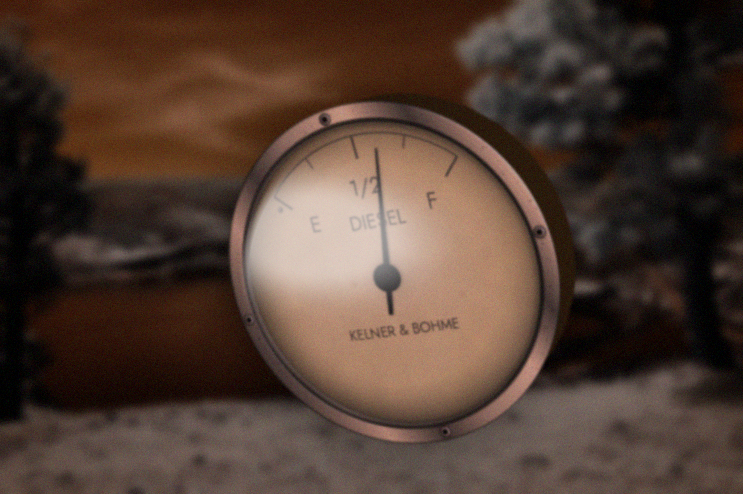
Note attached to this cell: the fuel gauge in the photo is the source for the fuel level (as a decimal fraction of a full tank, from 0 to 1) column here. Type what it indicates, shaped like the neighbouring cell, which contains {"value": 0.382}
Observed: {"value": 0.625}
